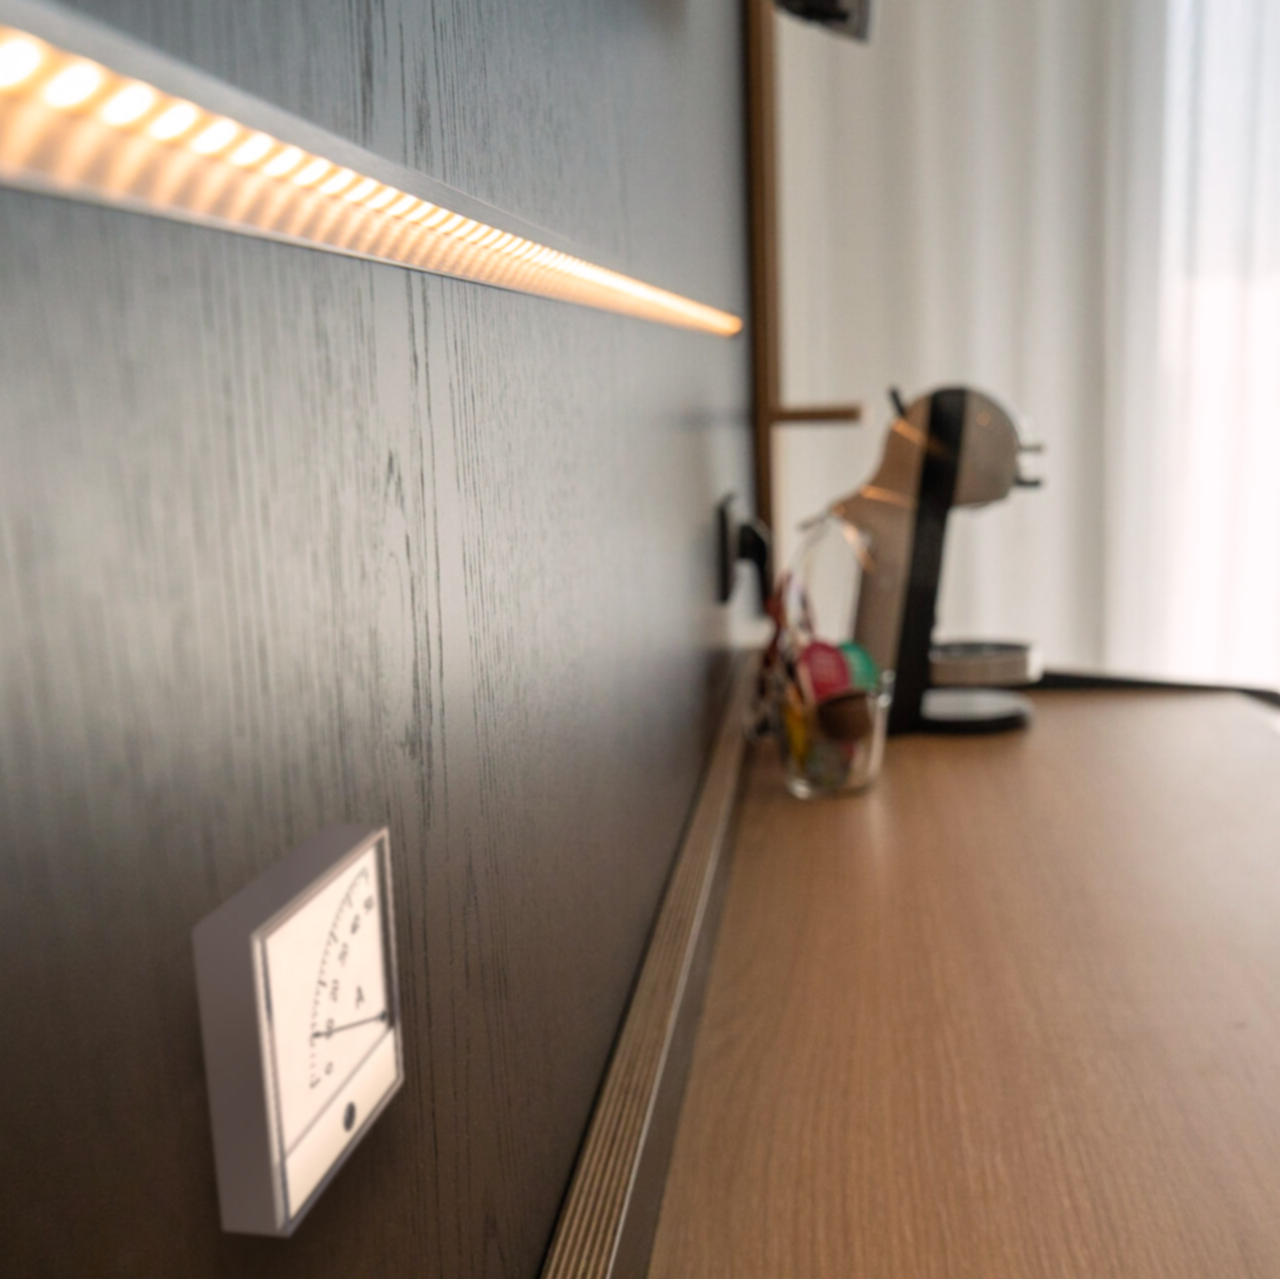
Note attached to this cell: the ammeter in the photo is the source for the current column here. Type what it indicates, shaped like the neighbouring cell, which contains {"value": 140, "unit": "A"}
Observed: {"value": 10, "unit": "A"}
